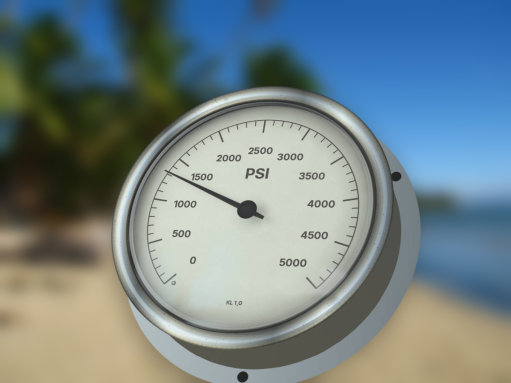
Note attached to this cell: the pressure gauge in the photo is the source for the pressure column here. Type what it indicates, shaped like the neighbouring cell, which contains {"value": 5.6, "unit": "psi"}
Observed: {"value": 1300, "unit": "psi"}
